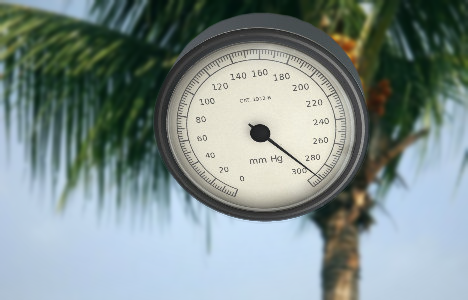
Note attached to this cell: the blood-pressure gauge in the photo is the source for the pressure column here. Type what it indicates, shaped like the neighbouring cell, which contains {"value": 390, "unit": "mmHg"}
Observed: {"value": 290, "unit": "mmHg"}
